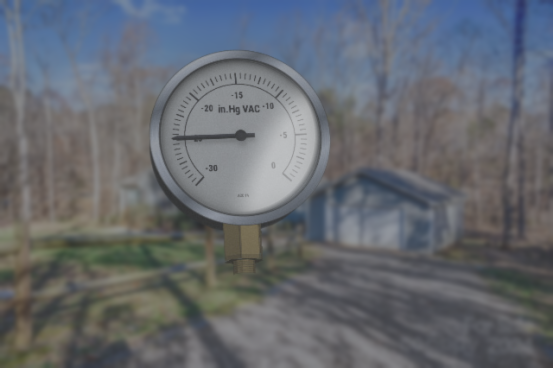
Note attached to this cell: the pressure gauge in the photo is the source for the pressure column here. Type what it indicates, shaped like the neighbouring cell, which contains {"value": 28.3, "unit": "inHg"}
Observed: {"value": -25, "unit": "inHg"}
